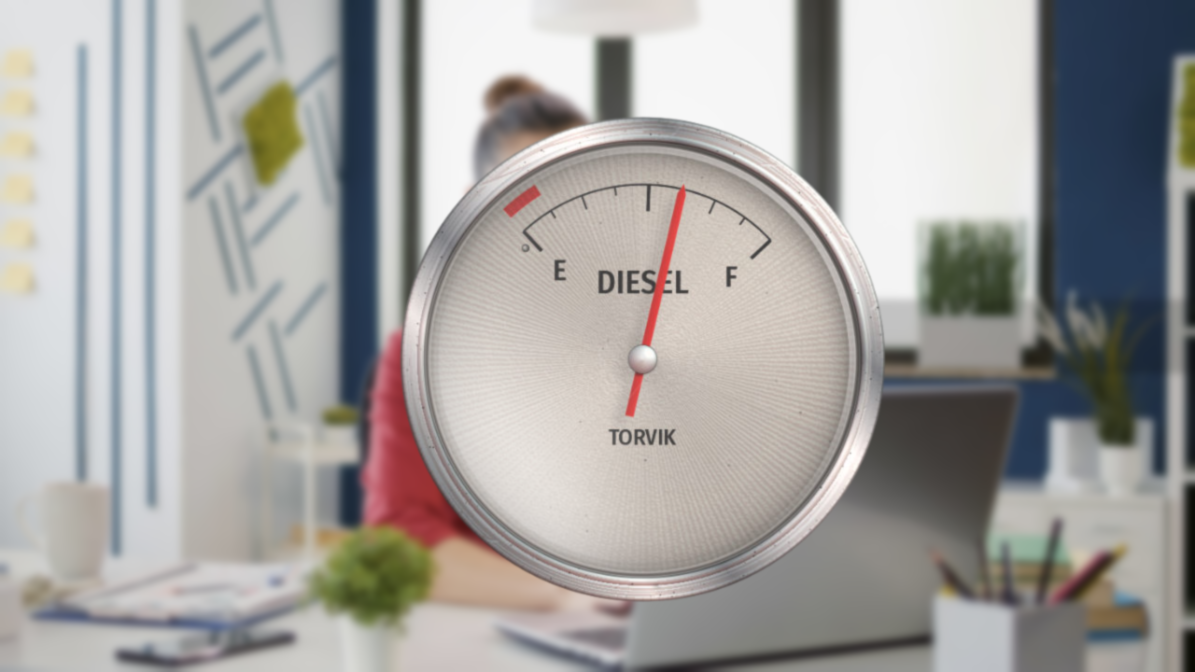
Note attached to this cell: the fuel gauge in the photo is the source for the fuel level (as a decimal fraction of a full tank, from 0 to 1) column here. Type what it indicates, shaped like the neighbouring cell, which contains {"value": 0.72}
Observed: {"value": 0.625}
